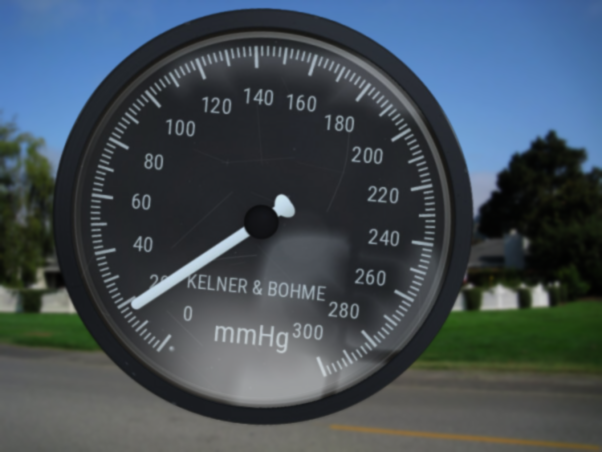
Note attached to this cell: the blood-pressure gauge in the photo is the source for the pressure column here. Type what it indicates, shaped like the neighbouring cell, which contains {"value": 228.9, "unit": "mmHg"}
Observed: {"value": 18, "unit": "mmHg"}
